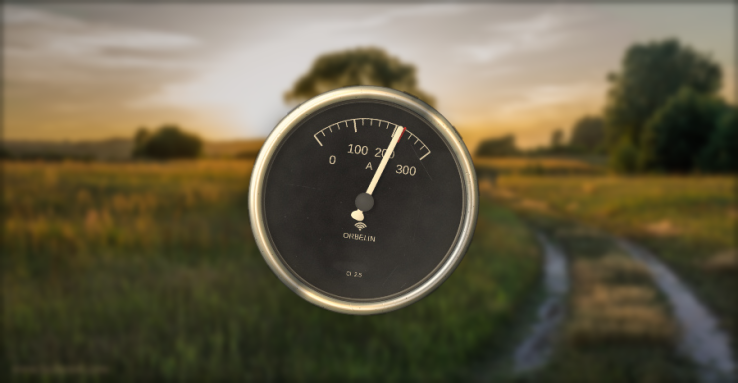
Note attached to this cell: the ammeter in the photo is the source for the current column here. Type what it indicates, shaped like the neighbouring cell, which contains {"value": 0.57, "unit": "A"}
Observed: {"value": 210, "unit": "A"}
